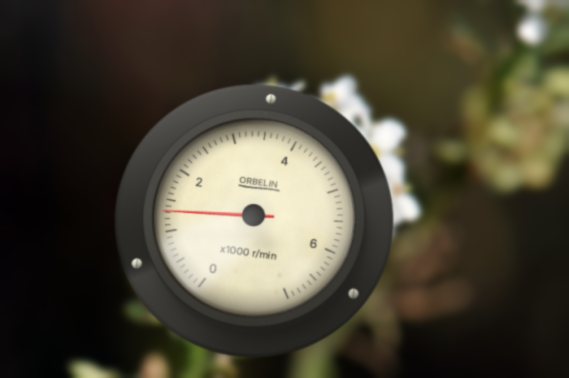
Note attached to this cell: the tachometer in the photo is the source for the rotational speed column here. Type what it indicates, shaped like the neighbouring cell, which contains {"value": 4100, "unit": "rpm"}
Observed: {"value": 1300, "unit": "rpm"}
